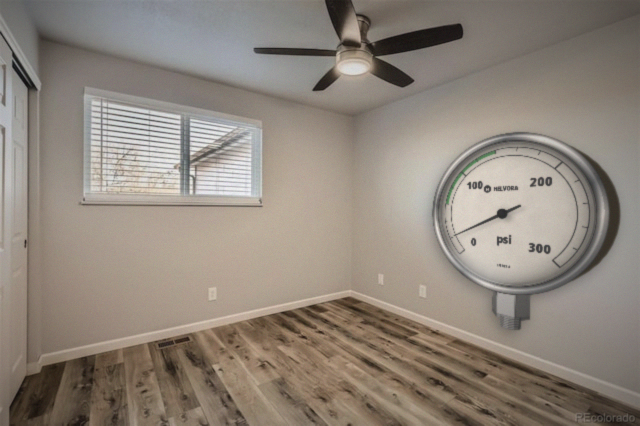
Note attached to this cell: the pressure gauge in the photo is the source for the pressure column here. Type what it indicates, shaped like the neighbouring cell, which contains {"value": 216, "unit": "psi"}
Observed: {"value": 20, "unit": "psi"}
